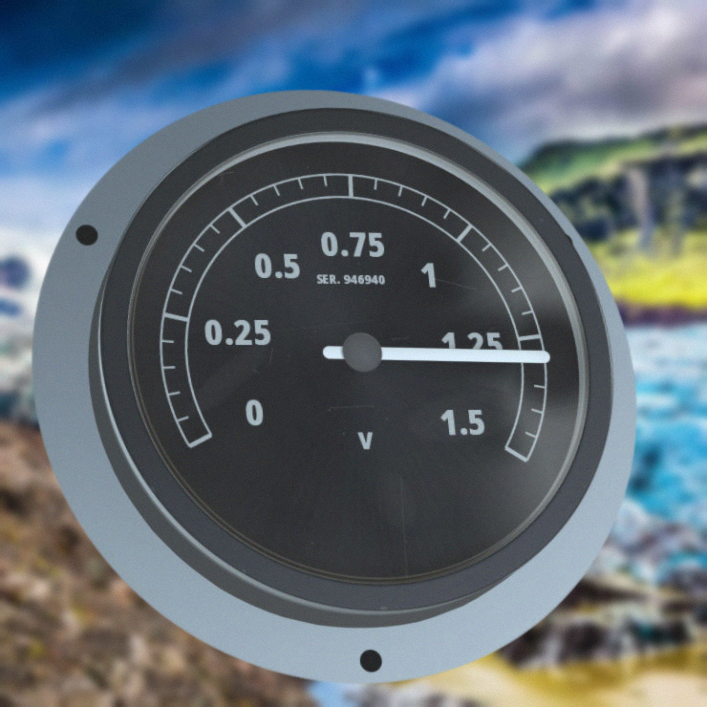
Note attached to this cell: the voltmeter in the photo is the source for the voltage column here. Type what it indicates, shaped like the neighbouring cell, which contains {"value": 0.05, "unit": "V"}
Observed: {"value": 1.3, "unit": "V"}
